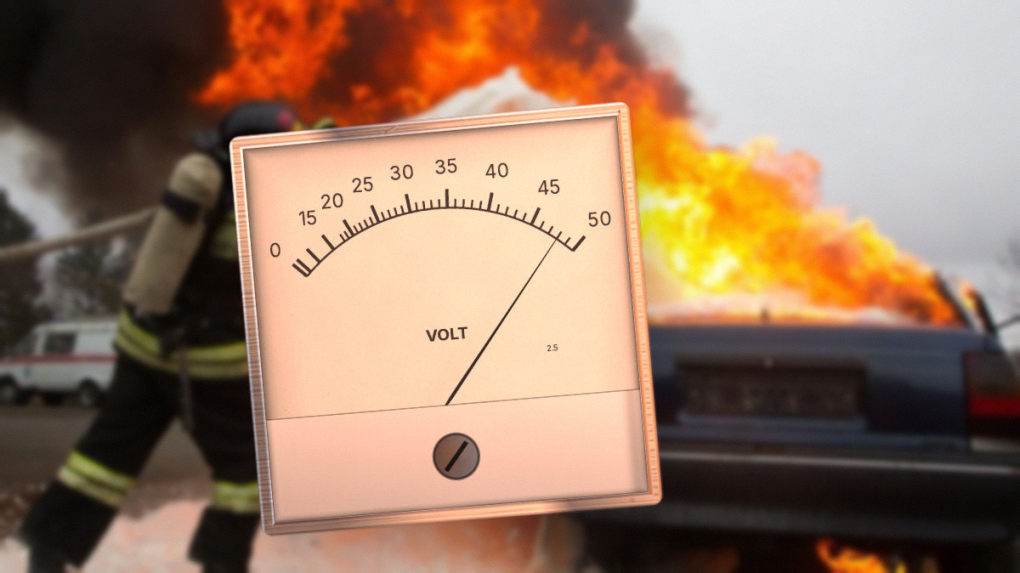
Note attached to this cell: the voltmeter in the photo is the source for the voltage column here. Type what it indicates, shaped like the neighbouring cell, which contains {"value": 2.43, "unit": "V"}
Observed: {"value": 48, "unit": "V"}
